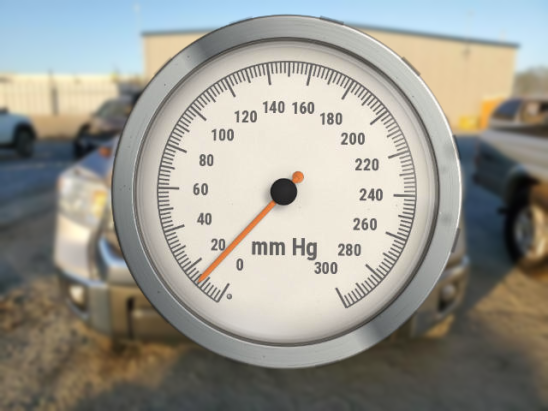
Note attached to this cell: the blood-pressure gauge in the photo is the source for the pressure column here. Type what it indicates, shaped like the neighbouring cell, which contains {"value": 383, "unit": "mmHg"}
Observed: {"value": 12, "unit": "mmHg"}
